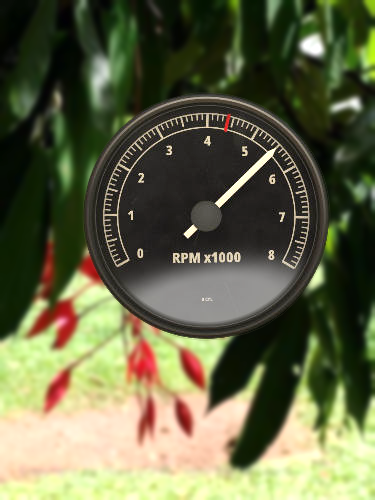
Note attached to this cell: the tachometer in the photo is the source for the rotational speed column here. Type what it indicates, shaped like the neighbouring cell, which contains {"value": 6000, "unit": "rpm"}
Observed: {"value": 5500, "unit": "rpm"}
